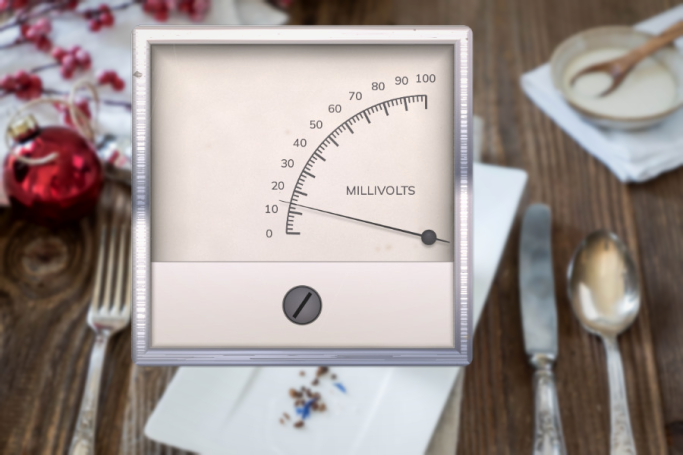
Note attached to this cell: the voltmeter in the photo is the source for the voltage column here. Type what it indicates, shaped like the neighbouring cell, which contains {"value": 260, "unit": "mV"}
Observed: {"value": 14, "unit": "mV"}
